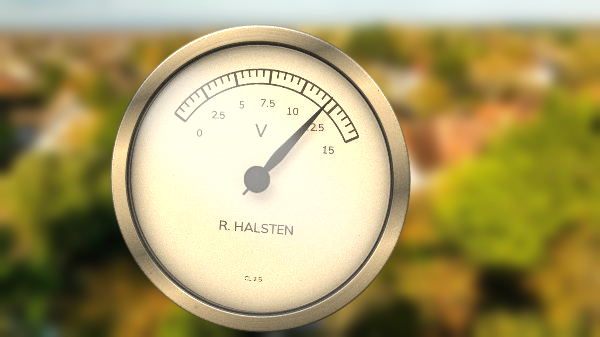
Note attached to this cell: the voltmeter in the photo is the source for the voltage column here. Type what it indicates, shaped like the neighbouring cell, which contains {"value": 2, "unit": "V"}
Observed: {"value": 12, "unit": "V"}
